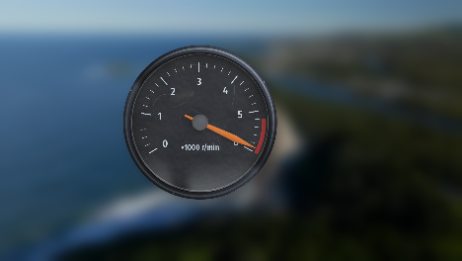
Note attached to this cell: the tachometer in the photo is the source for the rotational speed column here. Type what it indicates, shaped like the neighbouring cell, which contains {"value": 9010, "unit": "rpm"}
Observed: {"value": 5900, "unit": "rpm"}
